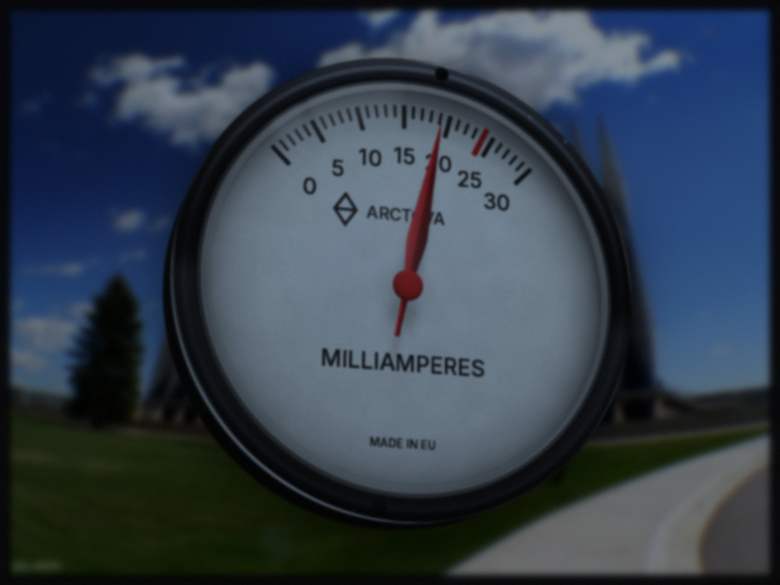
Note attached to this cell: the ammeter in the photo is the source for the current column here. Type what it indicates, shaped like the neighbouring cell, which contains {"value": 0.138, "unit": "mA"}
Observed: {"value": 19, "unit": "mA"}
